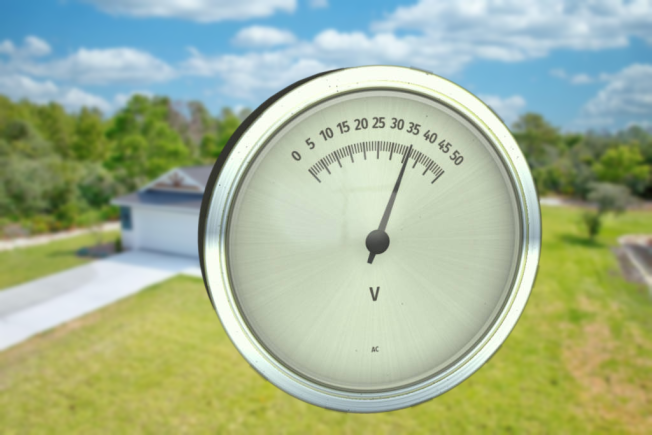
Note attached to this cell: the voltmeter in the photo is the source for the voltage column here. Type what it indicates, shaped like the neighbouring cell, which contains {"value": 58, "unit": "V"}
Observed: {"value": 35, "unit": "V"}
